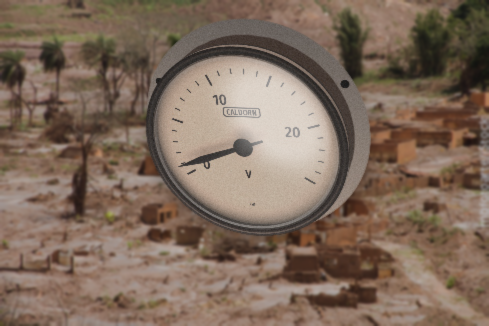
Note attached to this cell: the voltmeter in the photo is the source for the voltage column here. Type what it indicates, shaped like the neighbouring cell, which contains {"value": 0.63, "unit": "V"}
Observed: {"value": 1, "unit": "V"}
